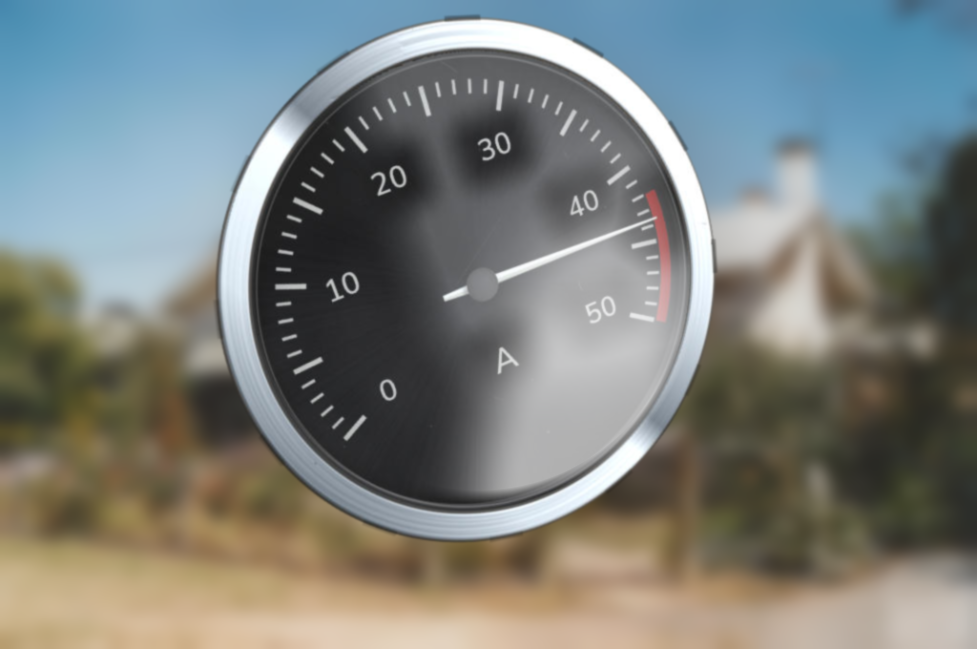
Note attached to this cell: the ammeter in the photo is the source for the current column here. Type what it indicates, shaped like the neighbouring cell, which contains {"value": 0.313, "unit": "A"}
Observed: {"value": 43.5, "unit": "A"}
